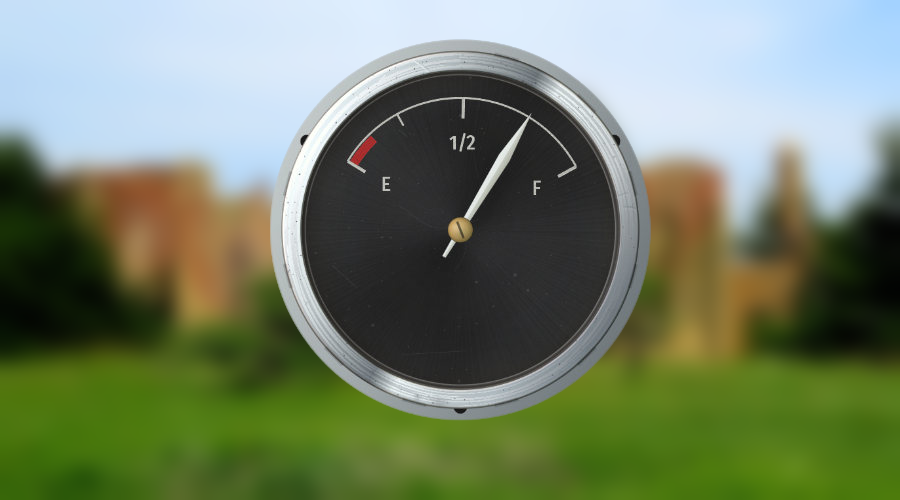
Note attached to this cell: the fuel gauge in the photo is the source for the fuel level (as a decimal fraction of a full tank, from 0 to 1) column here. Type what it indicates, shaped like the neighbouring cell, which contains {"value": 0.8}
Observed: {"value": 0.75}
